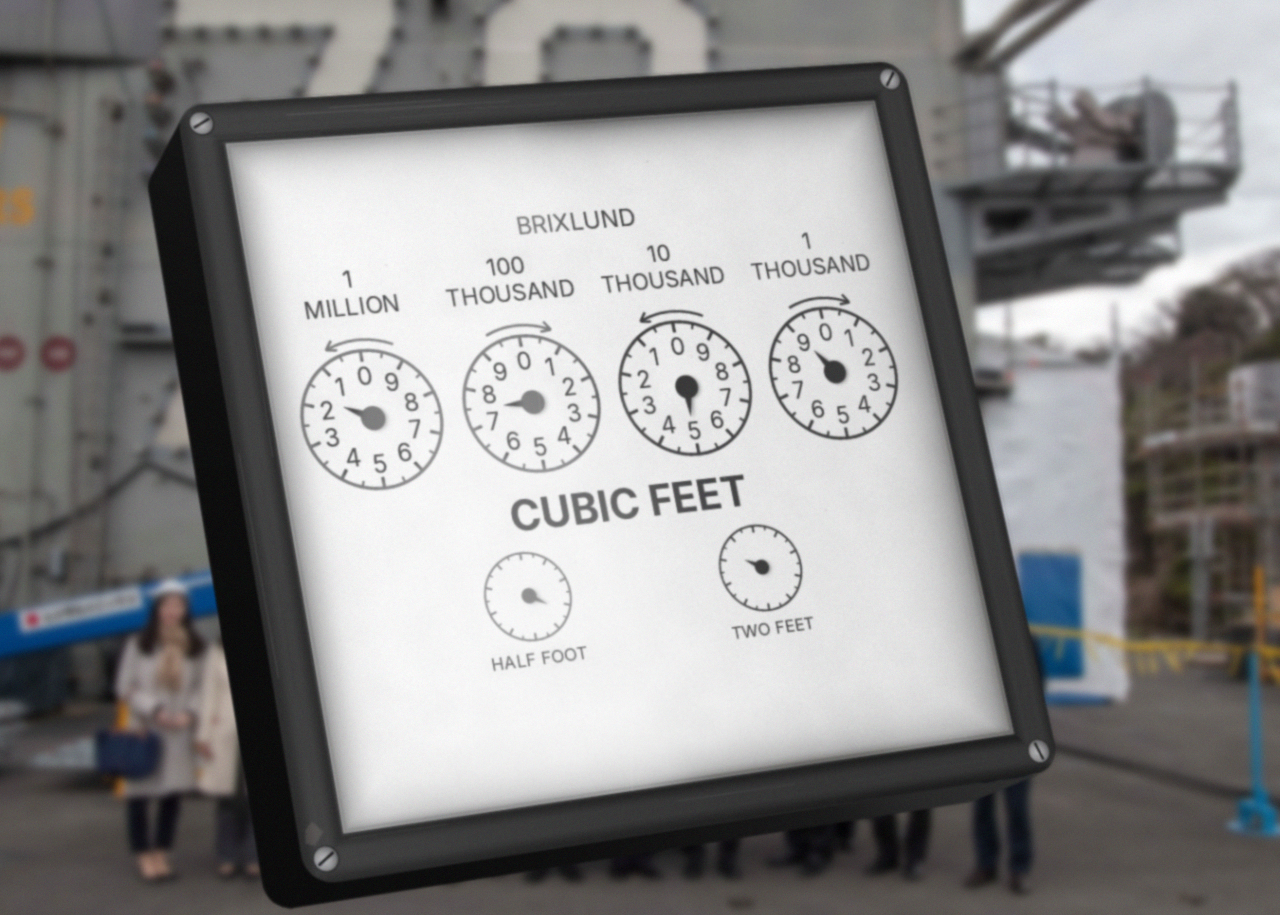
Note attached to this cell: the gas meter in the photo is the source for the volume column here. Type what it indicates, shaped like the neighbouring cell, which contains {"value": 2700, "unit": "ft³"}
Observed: {"value": 174900, "unit": "ft³"}
